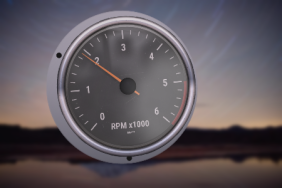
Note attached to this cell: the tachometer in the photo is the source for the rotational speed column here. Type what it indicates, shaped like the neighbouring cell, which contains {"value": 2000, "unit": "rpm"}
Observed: {"value": 1900, "unit": "rpm"}
